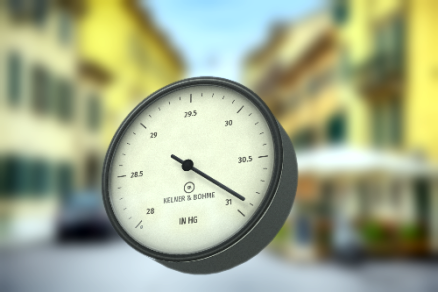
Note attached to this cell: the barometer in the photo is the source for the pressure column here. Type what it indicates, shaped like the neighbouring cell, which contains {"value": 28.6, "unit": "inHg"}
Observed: {"value": 30.9, "unit": "inHg"}
